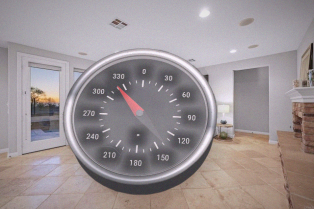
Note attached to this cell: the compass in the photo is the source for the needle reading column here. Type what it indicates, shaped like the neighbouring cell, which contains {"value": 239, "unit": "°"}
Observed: {"value": 320, "unit": "°"}
